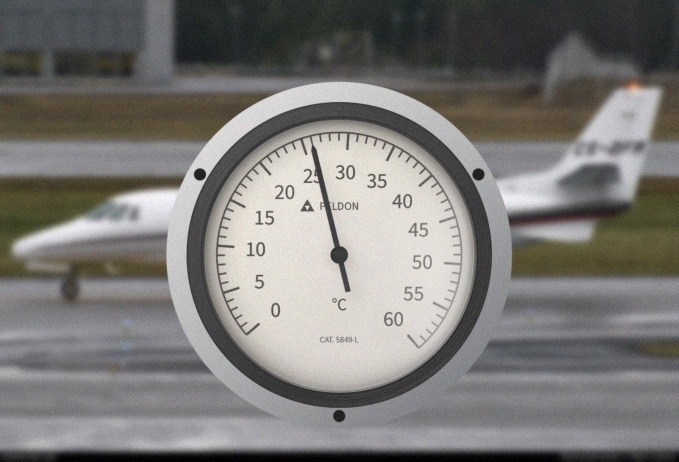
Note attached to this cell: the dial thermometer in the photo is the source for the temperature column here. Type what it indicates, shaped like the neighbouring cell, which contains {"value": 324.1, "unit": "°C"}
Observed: {"value": 26, "unit": "°C"}
